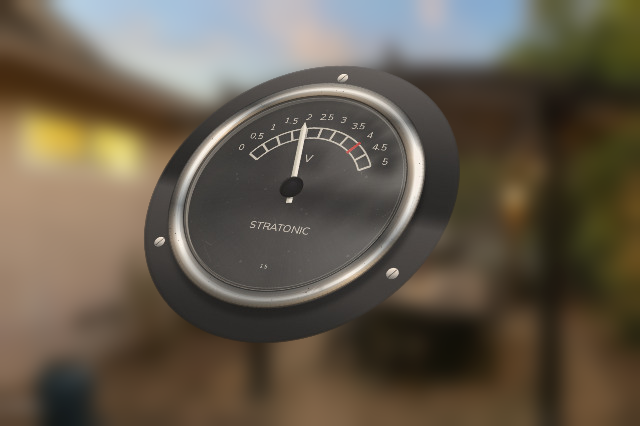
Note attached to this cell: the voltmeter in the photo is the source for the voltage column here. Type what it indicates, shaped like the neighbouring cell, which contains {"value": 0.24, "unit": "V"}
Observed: {"value": 2, "unit": "V"}
